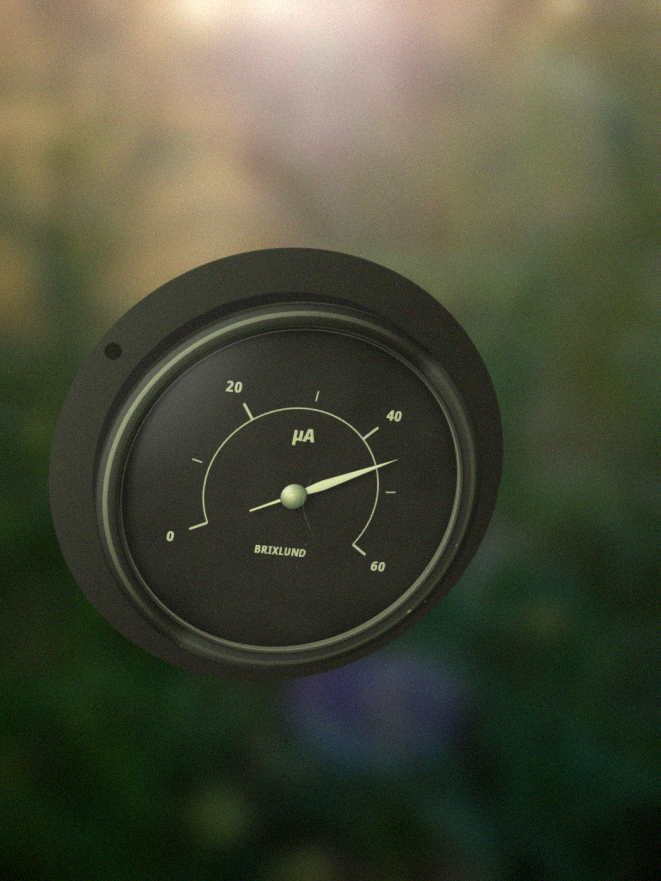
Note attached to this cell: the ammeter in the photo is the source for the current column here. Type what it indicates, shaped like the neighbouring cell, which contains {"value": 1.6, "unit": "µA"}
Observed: {"value": 45, "unit": "µA"}
